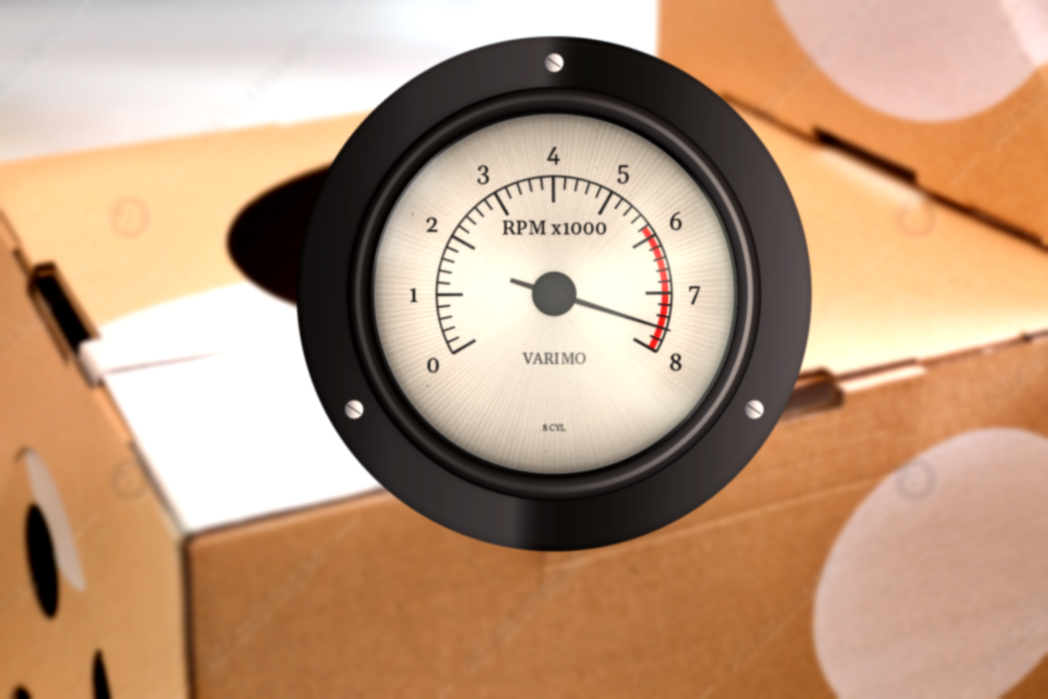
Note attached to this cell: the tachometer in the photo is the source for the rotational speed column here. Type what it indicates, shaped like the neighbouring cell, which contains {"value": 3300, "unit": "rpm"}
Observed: {"value": 7600, "unit": "rpm"}
